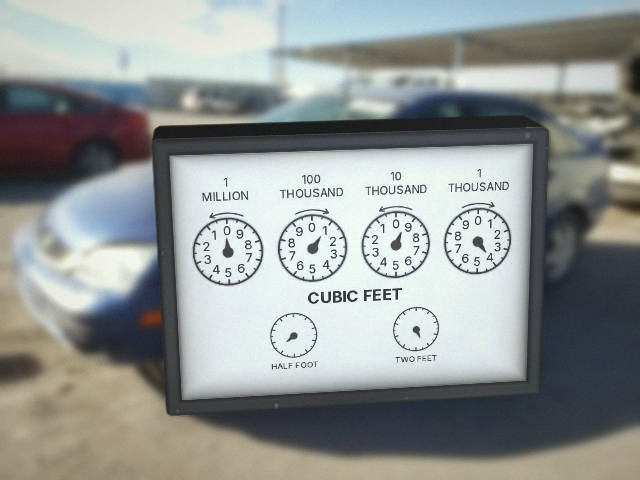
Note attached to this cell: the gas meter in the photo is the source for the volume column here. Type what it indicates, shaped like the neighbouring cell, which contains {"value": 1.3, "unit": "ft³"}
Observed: {"value": 9400, "unit": "ft³"}
